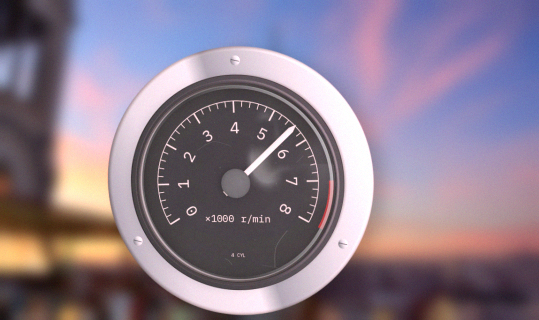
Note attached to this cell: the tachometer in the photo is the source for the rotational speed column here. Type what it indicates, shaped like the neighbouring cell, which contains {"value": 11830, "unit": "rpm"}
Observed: {"value": 5600, "unit": "rpm"}
